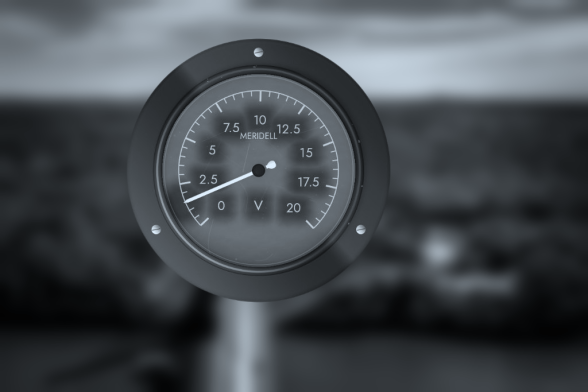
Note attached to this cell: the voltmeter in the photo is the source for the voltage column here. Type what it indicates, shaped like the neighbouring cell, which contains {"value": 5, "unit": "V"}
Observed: {"value": 1.5, "unit": "V"}
